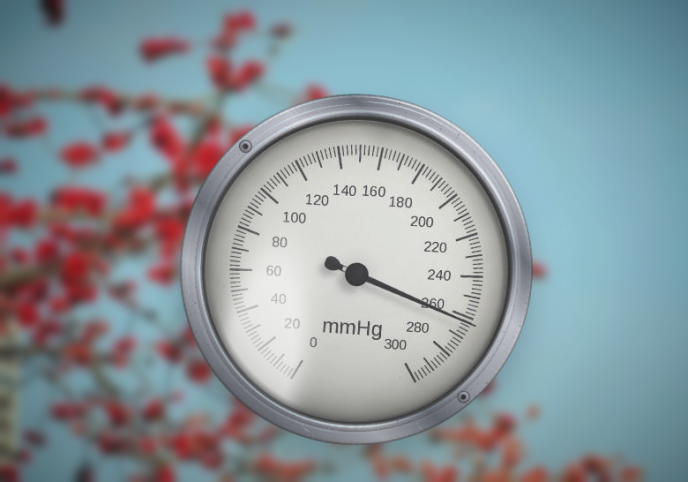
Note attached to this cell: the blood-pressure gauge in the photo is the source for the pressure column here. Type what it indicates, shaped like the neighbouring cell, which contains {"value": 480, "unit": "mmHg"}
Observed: {"value": 262, "unit": "mmHg"}
